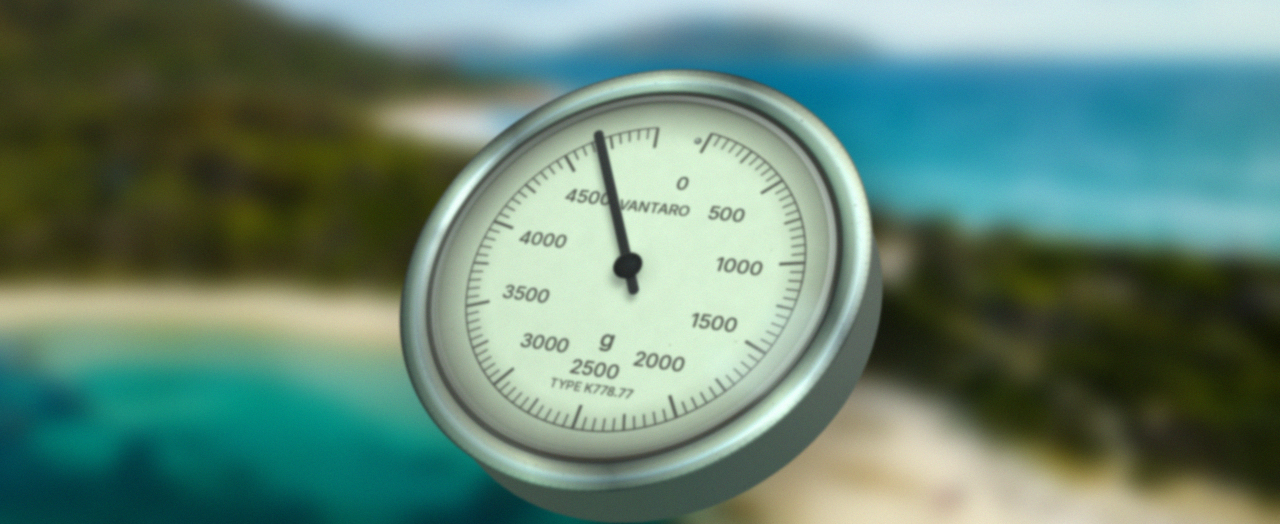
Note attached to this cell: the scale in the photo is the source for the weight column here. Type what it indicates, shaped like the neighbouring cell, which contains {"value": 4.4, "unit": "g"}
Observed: {"value": 4700, "unit": "g"}
